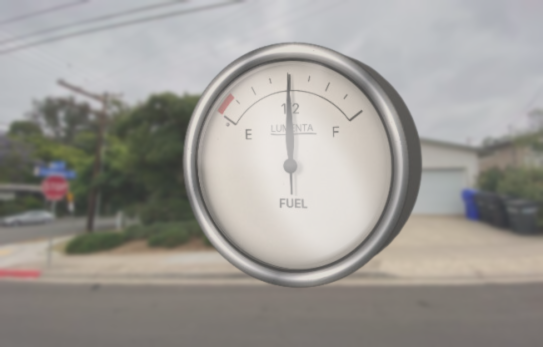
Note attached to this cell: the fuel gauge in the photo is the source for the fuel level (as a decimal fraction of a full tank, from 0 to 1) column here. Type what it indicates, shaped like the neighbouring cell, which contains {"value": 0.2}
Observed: {"value": 0.5}
